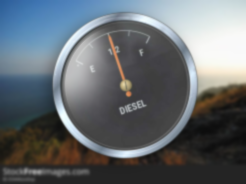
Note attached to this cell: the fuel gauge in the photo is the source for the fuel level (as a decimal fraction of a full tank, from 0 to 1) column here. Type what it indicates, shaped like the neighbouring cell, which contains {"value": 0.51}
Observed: {"value": 0.5}
